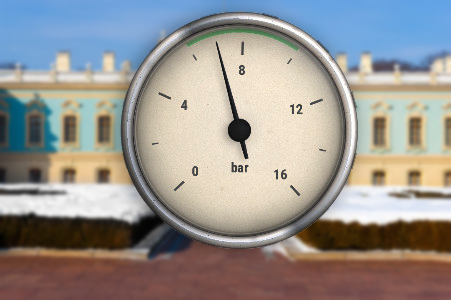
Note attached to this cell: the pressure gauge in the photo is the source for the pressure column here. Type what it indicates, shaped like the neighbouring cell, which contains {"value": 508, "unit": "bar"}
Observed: {"value": 7, "unit": "bar"}
